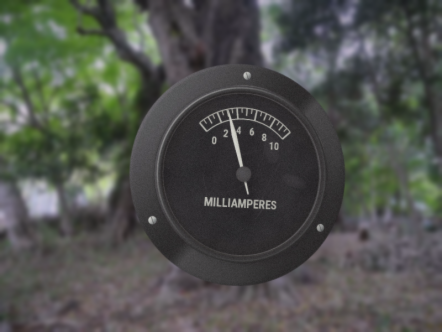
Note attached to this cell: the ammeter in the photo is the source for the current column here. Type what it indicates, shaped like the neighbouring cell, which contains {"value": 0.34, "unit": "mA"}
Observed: {"value": 3, "unit": "mA"}
